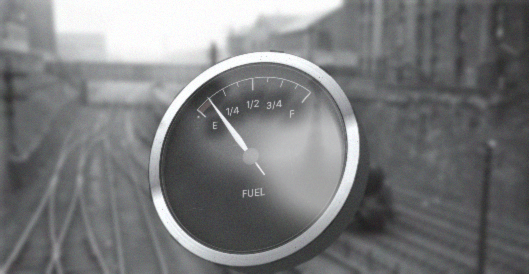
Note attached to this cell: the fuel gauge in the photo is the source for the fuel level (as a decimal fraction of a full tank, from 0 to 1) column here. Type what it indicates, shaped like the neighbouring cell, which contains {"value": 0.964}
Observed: {"value": 0.125}
